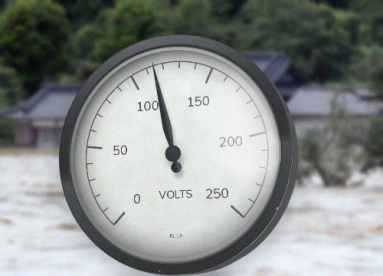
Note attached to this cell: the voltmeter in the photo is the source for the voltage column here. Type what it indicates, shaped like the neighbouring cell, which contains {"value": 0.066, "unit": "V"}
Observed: {"value": 115, "unit": "V"}
